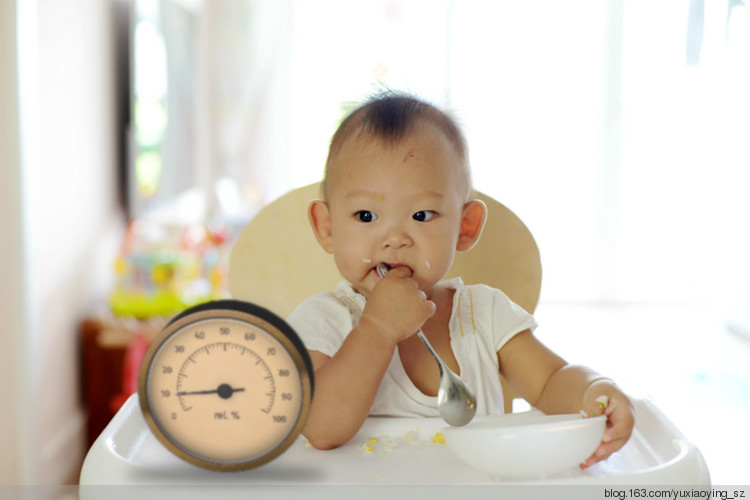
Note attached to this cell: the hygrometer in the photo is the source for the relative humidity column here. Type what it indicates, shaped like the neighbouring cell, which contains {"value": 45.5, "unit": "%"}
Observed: {"value": 10, "unit": "%"}
